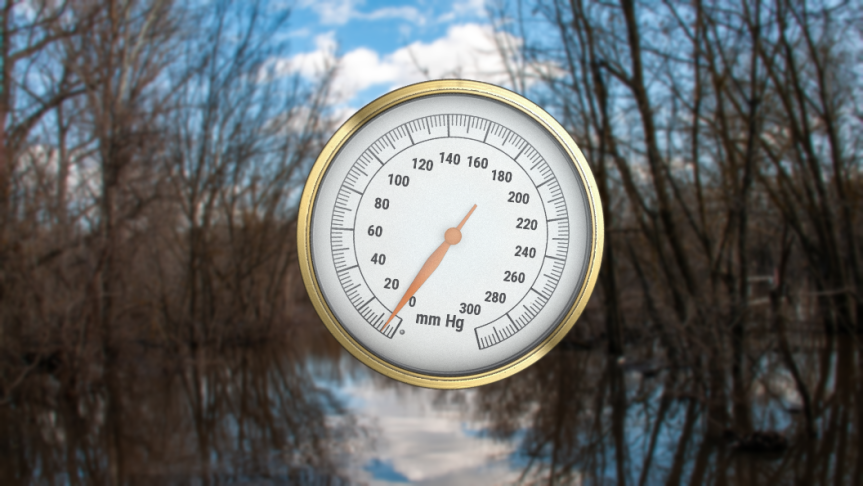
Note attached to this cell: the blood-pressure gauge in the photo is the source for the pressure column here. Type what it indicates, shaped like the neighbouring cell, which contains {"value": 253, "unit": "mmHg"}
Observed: {"value": 6, "unit": "mmHg"}
